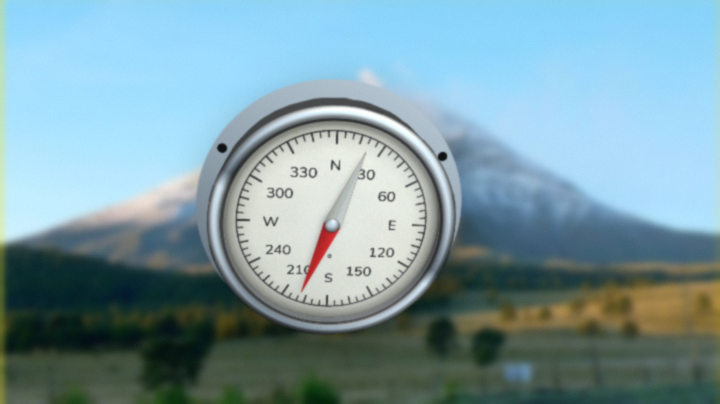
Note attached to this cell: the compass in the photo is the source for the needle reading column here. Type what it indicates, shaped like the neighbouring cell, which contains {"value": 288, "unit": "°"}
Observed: {"value": 200, "unit": "°"}
